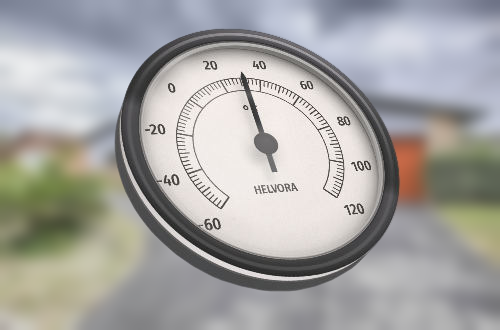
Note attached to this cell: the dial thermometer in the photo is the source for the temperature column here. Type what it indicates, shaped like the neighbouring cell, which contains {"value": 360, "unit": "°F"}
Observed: {"value": 30, "unit": "°F"}
